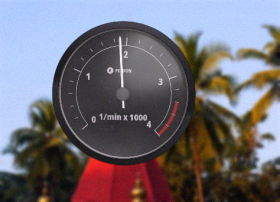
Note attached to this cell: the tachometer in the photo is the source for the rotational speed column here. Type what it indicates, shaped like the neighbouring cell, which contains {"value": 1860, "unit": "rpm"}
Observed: {"value": 1900, "unit": "rpm"}
